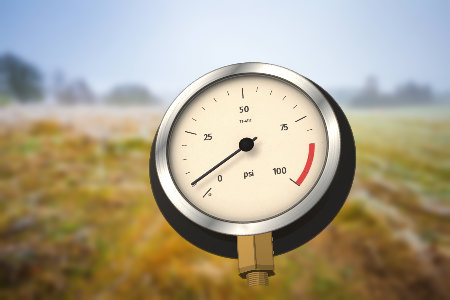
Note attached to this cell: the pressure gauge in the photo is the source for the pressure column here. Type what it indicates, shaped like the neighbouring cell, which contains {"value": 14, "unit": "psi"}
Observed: {"value": 5, "unit": "psi"}
